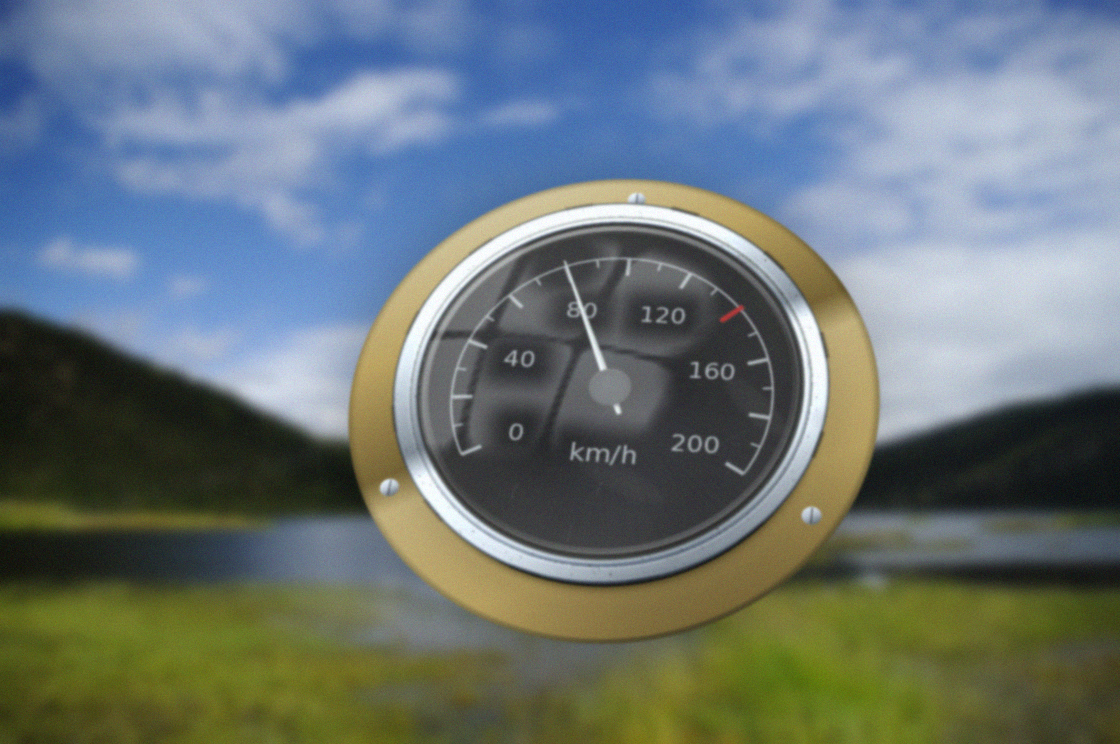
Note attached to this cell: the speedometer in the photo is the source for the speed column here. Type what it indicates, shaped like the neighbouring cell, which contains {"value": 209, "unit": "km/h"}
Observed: {"value": 80, "unit": "km/h"}
